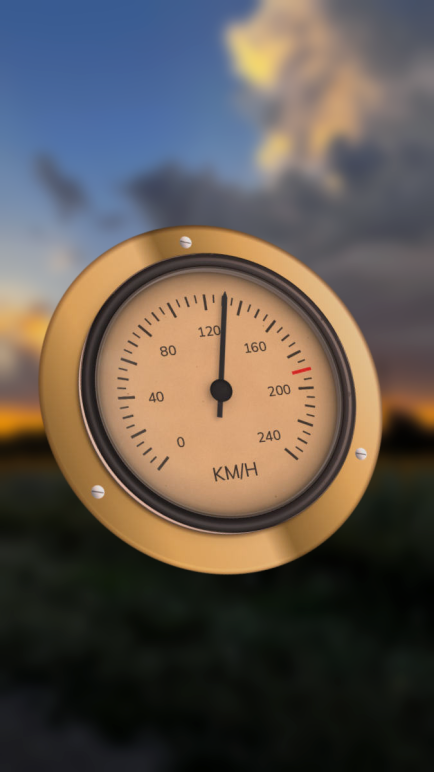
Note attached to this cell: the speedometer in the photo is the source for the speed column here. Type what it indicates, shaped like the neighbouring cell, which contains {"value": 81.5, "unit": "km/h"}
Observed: {"value": 130, "unit": "km/h"}
